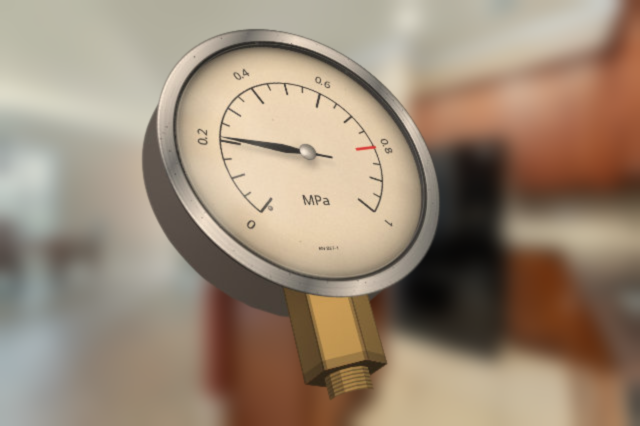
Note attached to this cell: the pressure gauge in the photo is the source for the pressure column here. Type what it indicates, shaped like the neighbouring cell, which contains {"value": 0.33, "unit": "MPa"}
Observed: {"value": 0.2, "unit": "MPa"}
